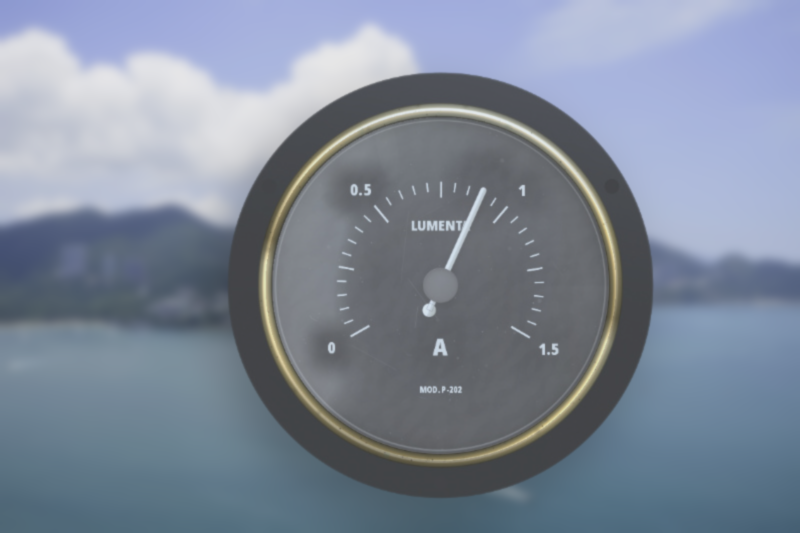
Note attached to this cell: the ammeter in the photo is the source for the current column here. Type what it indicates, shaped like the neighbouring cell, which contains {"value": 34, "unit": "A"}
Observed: {"value": 0.9, "unit": "A"}
